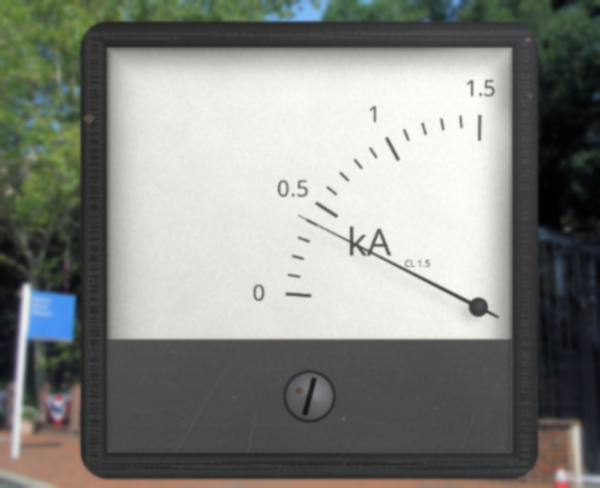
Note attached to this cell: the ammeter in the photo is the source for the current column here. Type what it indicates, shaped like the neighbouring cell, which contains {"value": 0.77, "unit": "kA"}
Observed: {"value": 0.4, "unit": "kA"}
